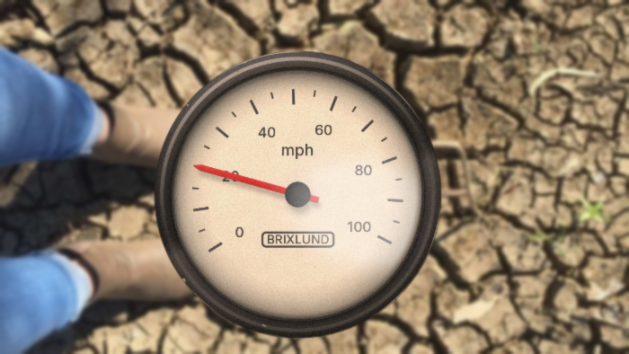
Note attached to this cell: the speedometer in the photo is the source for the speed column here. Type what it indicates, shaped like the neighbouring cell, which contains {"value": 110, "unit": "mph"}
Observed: {"value": 20, "unit": "mph"}
